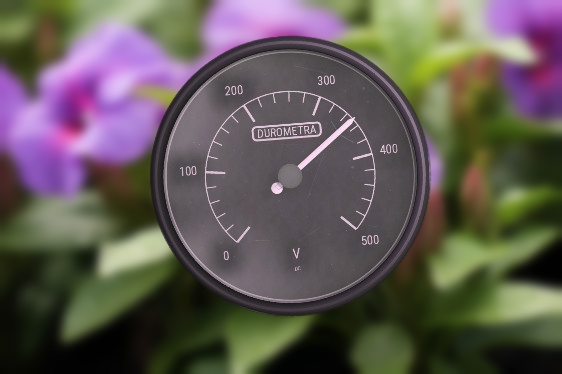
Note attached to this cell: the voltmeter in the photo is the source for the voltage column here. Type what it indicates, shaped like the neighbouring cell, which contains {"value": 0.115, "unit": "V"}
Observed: {"value": 350, "unit": "V"}
